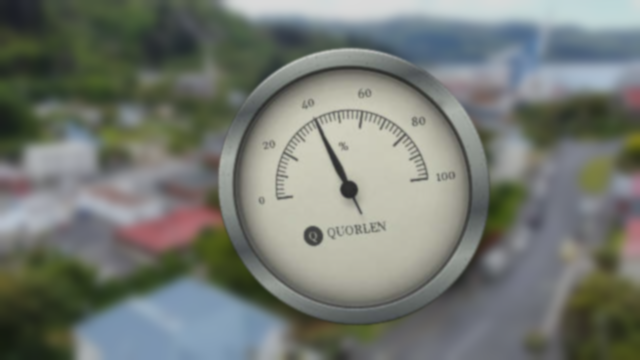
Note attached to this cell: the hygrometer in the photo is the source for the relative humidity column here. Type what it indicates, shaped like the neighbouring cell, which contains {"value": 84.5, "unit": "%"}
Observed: {"value": 40, "unit": "%"}
